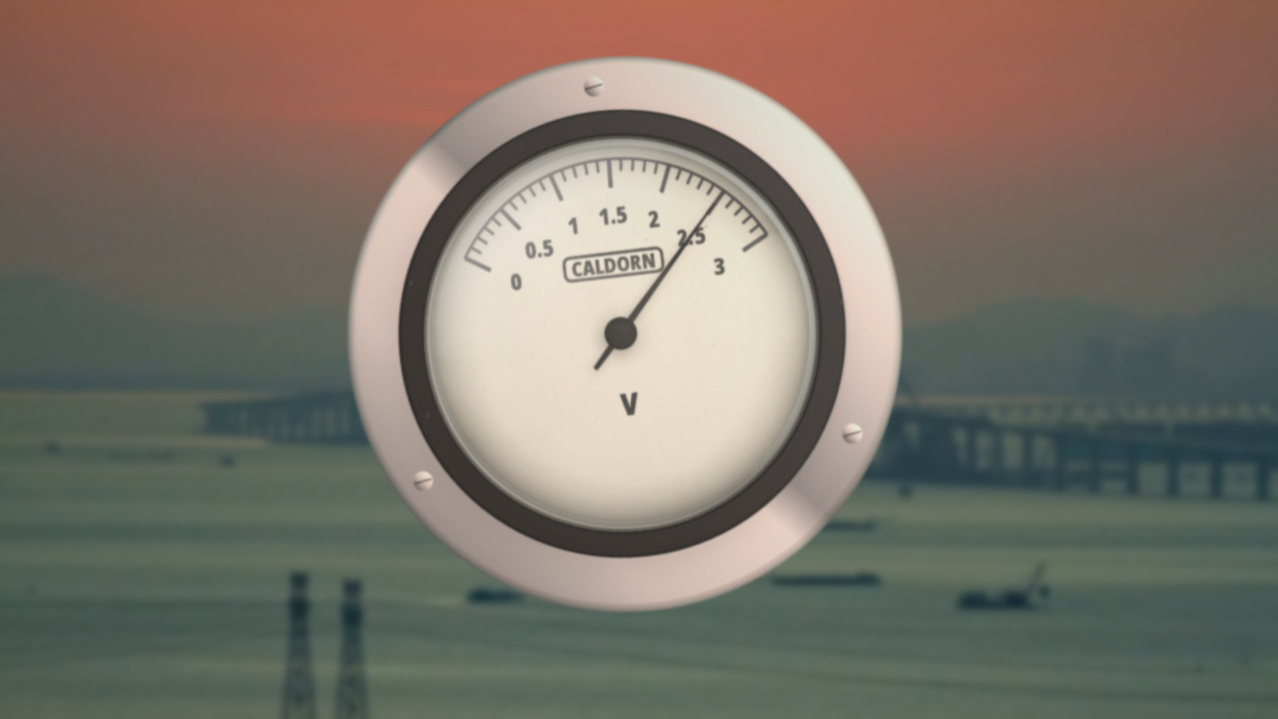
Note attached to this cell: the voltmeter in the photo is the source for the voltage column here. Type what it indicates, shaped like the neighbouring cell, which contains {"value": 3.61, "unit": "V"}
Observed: {"value": 2.5, "unit": "V"}
